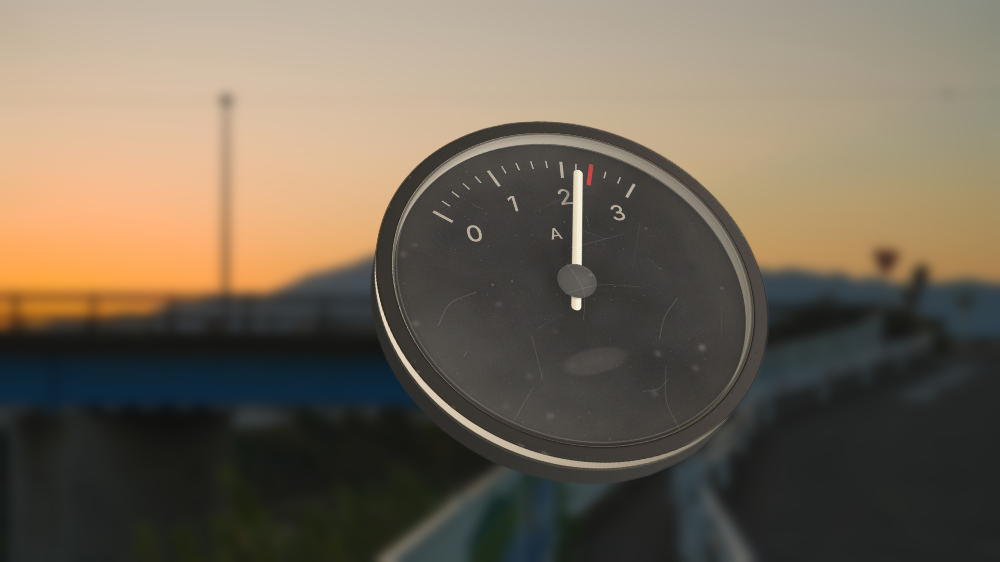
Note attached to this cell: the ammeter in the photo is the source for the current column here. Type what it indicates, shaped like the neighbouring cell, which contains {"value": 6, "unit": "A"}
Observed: {"value": 2.2, "unit": "A"}
